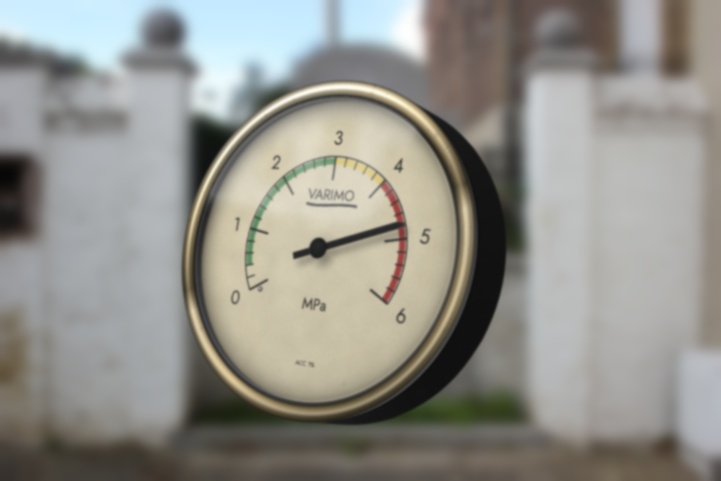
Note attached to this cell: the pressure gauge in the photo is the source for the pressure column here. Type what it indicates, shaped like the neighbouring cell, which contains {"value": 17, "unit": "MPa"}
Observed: {"value": 4.8, "unit": "MPa"}
